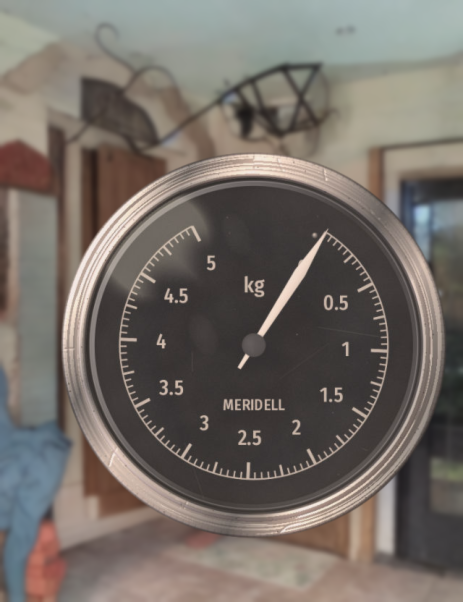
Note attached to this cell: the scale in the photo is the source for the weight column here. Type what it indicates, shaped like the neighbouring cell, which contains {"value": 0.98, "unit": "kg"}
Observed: {"value": 0, "unit": "kg"}
